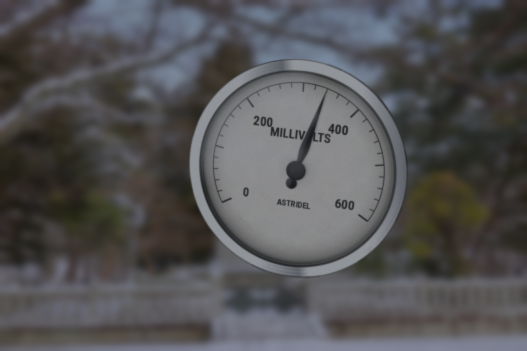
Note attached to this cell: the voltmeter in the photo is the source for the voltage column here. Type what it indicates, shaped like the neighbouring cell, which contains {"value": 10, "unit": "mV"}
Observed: {"value": 340, "unit": "mV"}
